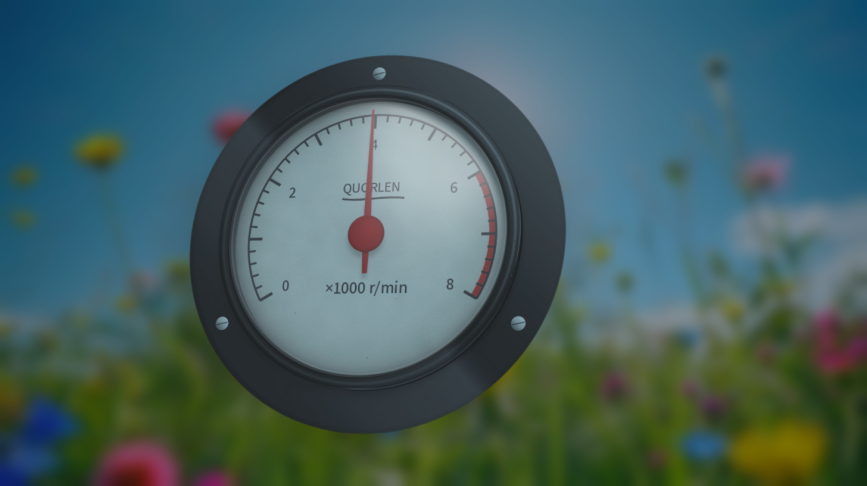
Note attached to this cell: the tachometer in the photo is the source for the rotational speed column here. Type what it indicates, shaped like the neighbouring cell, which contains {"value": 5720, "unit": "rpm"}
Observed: {"value": 4000, "unit": "rpm"}
